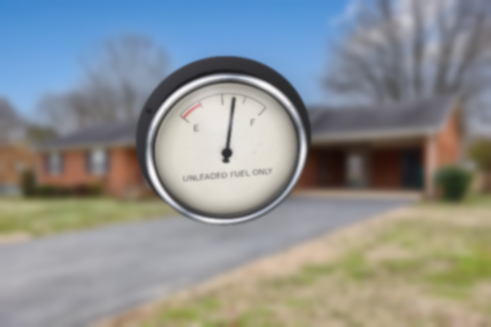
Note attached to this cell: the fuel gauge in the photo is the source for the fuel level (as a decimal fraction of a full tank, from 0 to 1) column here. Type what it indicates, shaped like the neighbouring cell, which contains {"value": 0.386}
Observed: {"value": 0.625}
